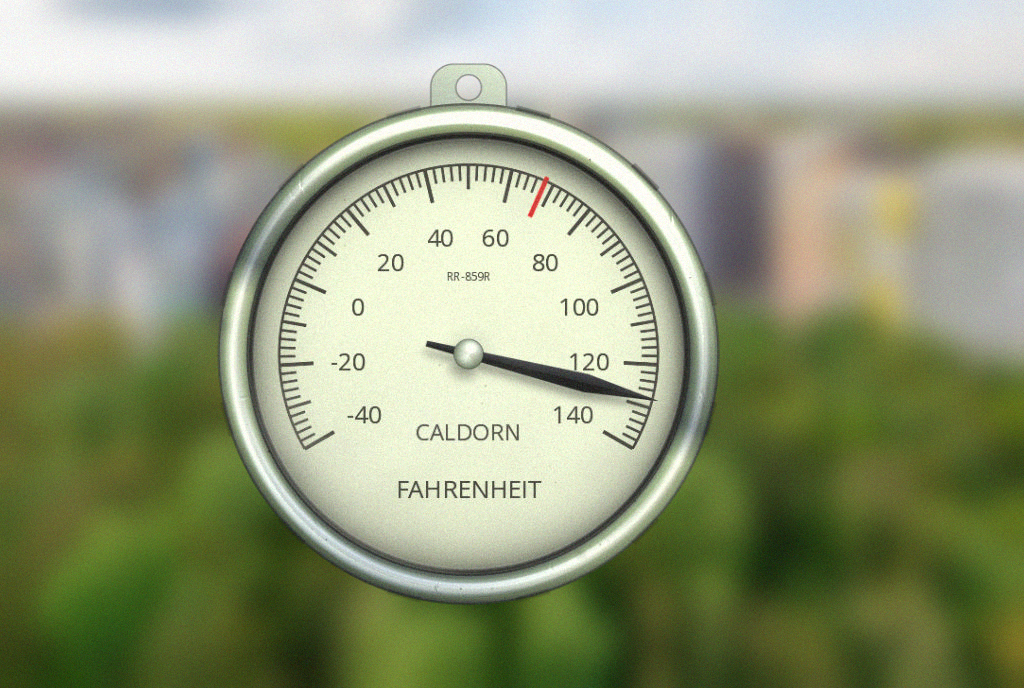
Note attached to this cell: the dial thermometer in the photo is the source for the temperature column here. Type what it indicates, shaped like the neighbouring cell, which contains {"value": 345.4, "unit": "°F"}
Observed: {"value": 128, "unit": "°F"}
